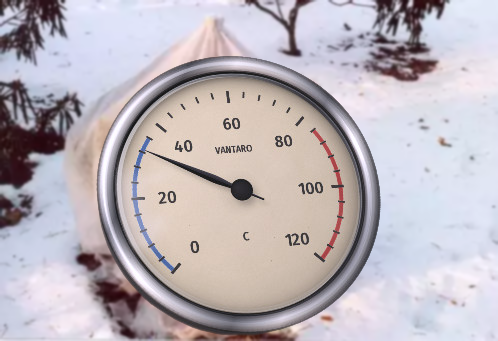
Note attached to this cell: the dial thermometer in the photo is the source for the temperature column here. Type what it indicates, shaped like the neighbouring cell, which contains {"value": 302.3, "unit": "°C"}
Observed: {"value": 32, "unit": "°C"}
